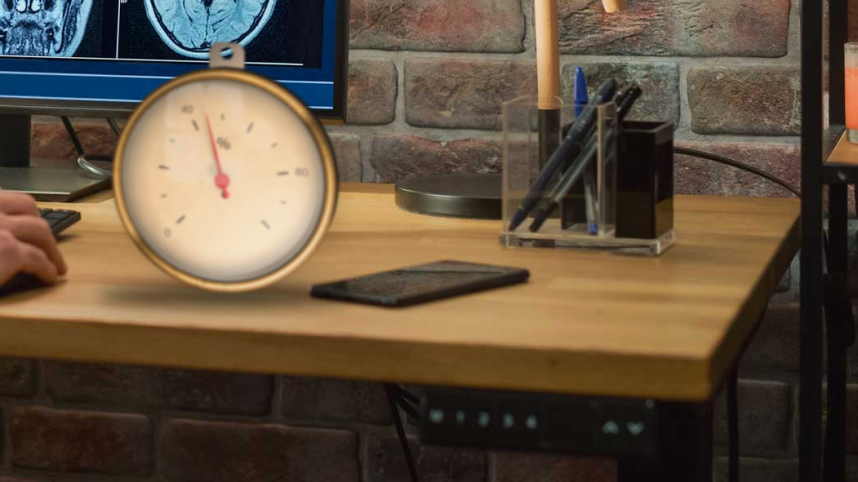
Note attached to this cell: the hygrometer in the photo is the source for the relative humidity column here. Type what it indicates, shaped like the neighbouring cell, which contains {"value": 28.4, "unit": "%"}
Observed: {"value": 45, "unit": "%"}
